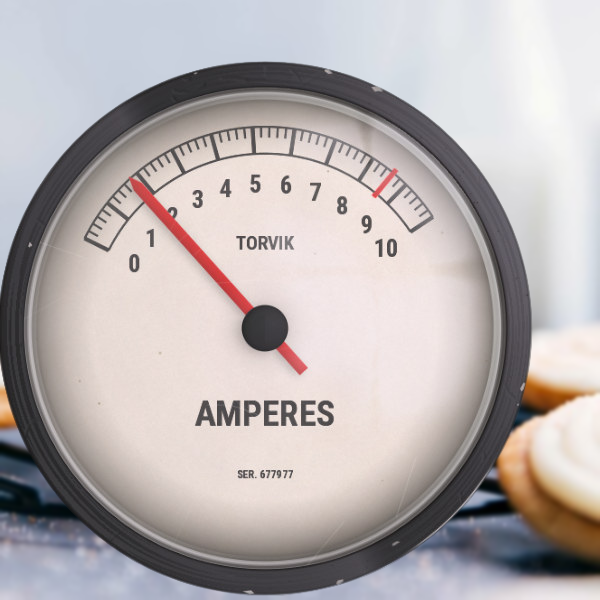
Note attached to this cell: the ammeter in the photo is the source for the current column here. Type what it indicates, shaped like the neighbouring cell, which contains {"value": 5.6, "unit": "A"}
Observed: {"value": 1.8, "unit": "A"}
